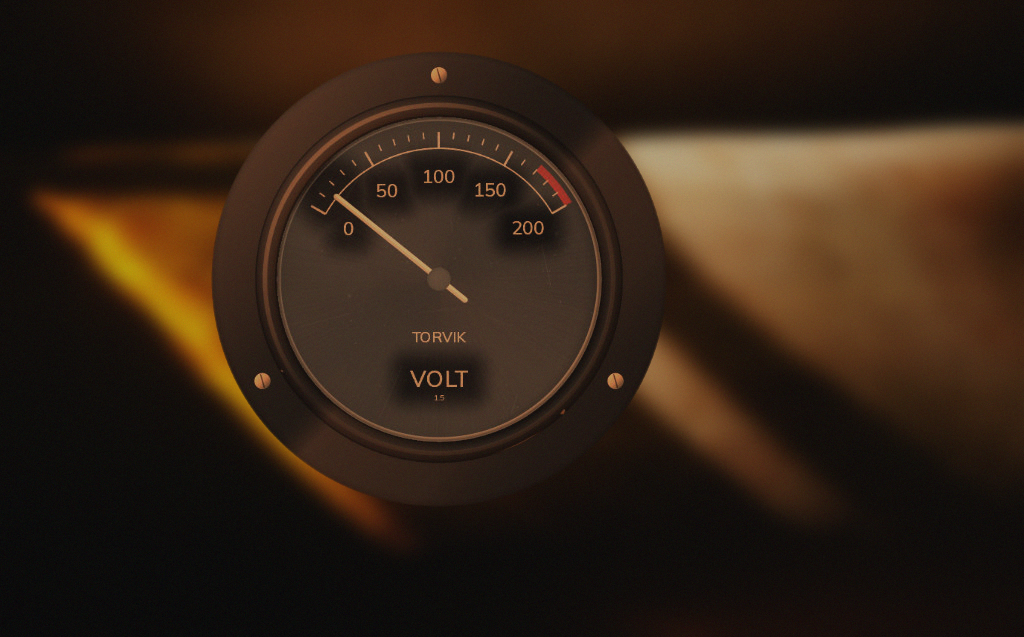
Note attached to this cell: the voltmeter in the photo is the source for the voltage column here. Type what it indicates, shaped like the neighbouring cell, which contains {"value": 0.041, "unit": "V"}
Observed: {"value": 15, "unit": "V"}
